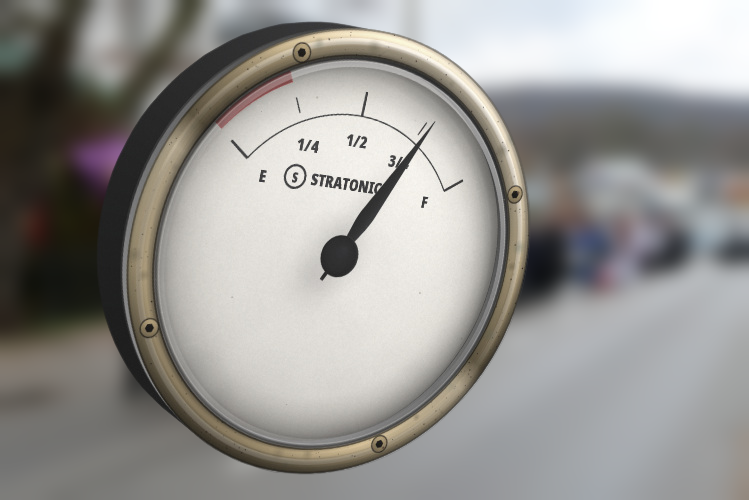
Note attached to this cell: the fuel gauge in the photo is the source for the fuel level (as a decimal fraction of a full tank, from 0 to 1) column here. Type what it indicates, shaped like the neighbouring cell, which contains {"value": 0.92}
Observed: {"value": 0.75}
